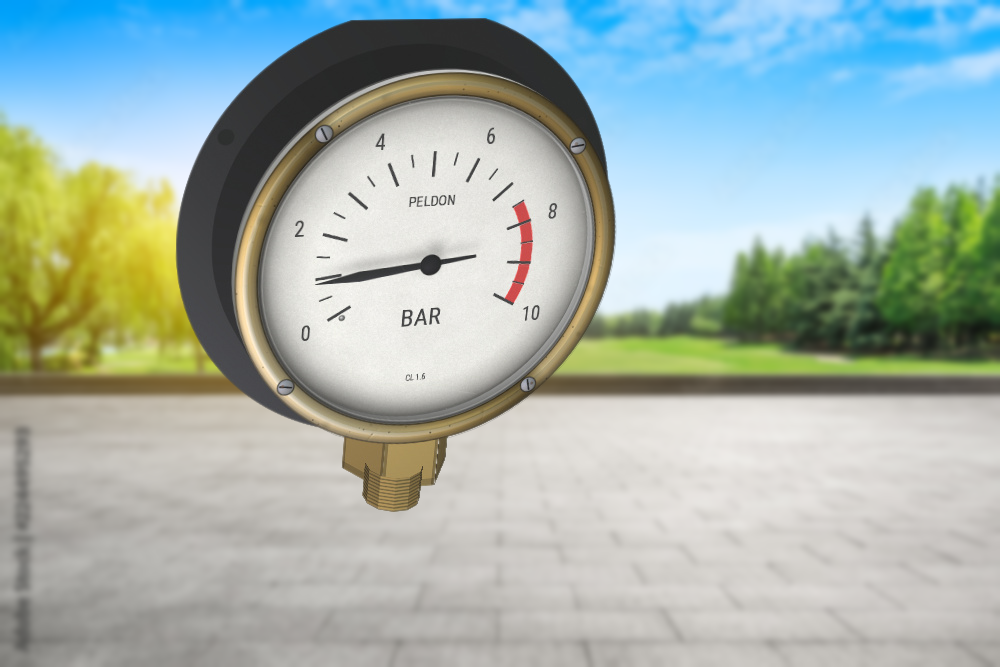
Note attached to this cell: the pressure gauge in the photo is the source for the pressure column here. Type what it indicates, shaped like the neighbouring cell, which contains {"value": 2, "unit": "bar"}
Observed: {"value": 1, "unit": "bar"}
